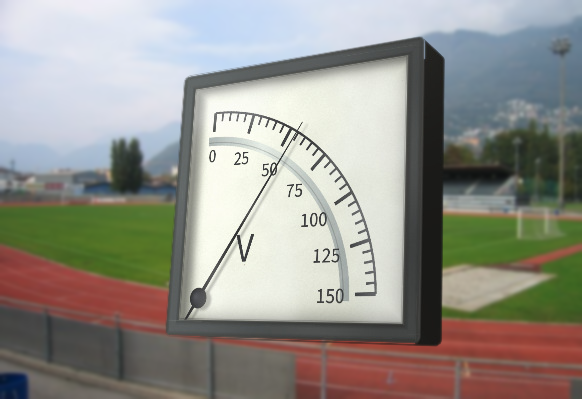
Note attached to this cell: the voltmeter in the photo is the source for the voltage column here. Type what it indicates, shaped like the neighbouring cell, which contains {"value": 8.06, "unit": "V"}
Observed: {"value": 55, "unit": "V"}
